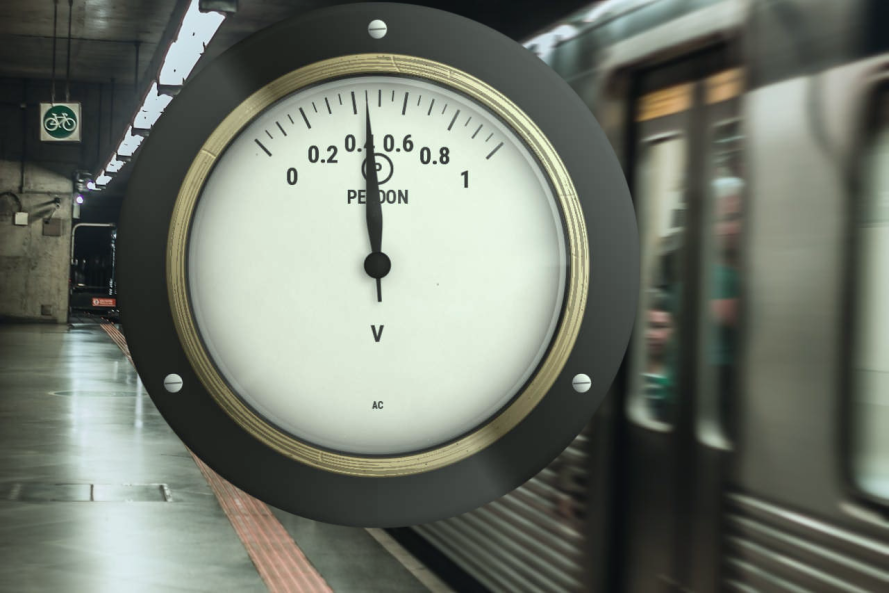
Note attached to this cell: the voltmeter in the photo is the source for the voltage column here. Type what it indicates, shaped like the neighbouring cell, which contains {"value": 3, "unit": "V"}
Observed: {"value": 0.45, "unit": "V"}
